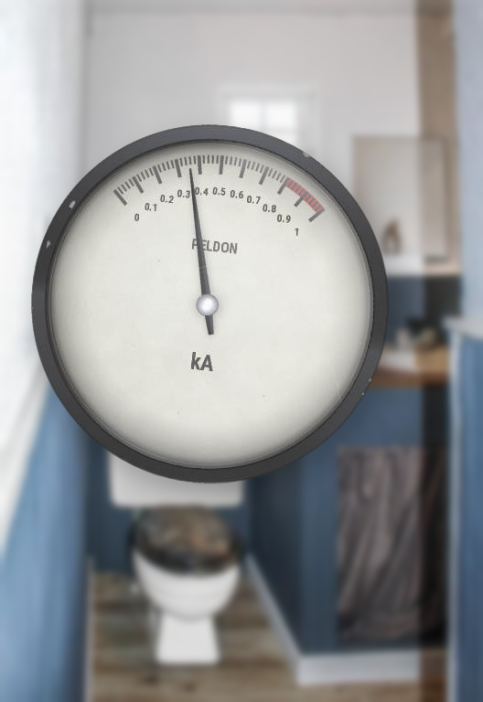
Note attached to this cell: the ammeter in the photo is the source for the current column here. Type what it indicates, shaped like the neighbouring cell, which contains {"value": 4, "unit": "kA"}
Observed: {"value": 0.36, "unit": "kA"}
